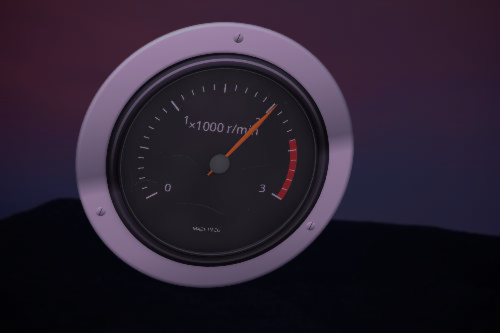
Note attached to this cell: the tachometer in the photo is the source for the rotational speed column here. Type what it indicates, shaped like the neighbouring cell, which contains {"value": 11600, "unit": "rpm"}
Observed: {"value": 2000, "unit": "rpm"}
